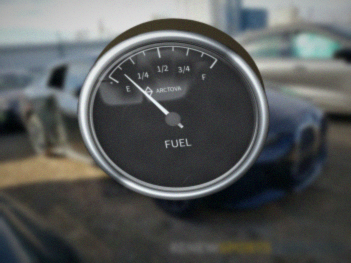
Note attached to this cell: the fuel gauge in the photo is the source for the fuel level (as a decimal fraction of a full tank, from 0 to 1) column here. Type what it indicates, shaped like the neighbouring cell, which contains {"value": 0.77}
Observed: {"value": 0.125}
